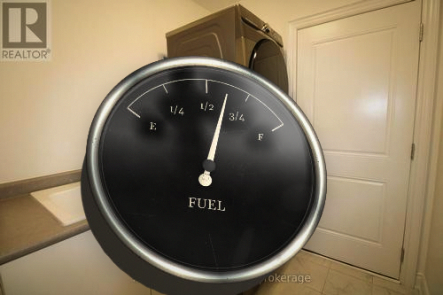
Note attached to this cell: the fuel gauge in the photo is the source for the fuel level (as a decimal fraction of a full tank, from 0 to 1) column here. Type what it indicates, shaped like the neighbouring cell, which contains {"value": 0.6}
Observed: {"value": 0.625}
